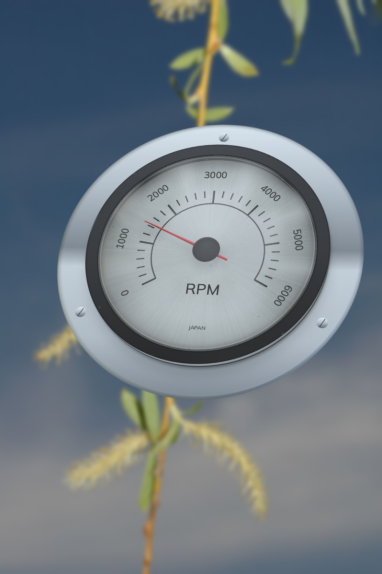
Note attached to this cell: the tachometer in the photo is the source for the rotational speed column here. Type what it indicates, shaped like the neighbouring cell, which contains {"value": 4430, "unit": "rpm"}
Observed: {"value": 1400, "unit": "rpm"}
